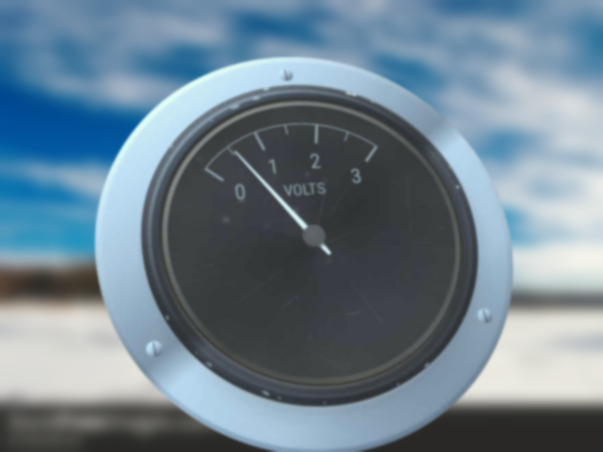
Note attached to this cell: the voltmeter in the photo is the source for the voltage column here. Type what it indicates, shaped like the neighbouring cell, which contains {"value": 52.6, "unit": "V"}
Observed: {"value": 0.5, "unit": "V"}
